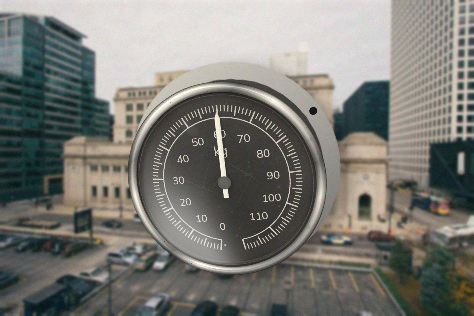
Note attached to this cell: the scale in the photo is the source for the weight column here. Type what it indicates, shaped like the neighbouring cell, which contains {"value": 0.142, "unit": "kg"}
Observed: {"value": 60, "unit": "kg"}
